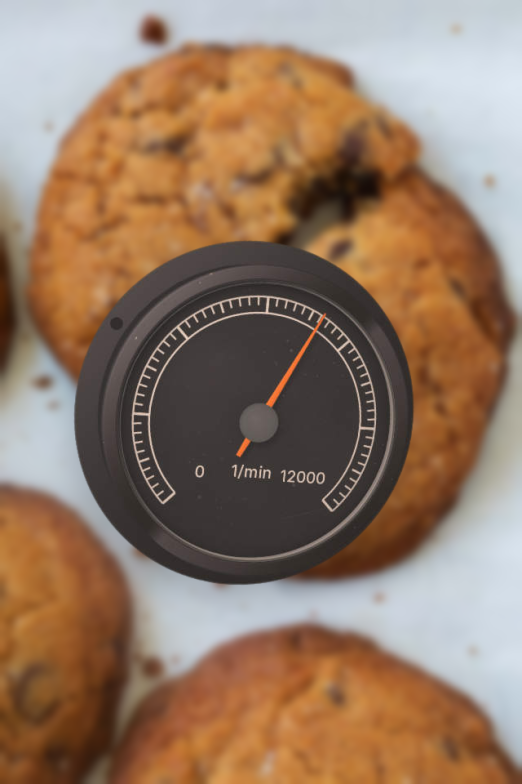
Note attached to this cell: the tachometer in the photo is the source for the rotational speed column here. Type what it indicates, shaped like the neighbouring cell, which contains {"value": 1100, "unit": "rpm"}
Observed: {"value": 7200, "unit": "rpm"}
